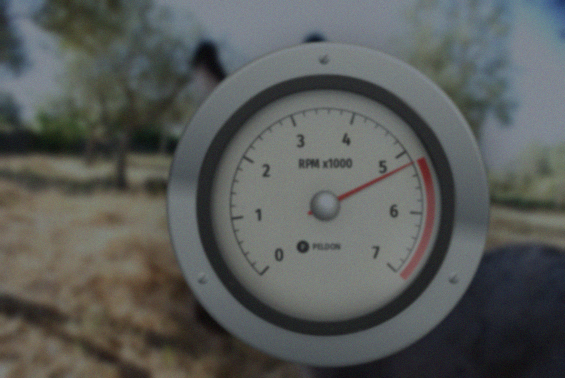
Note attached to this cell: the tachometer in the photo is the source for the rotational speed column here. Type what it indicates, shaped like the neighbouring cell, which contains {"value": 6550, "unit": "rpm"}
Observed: {"value": 5200, "unit": "rpm"}
